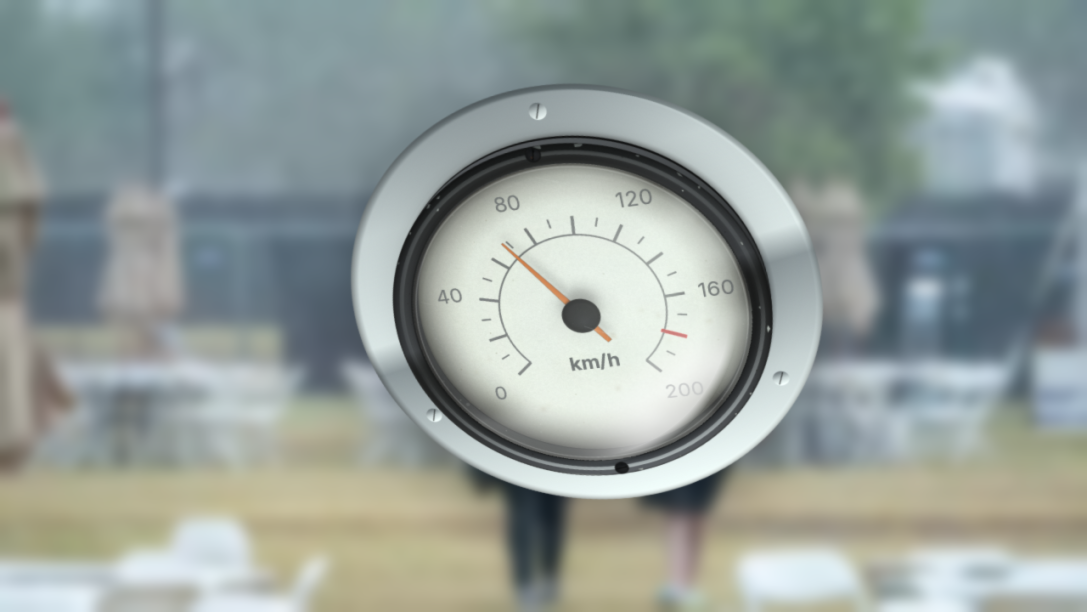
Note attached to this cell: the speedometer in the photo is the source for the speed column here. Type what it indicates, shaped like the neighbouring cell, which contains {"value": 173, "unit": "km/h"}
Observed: {"value": 70, "unit": "km/h"}
